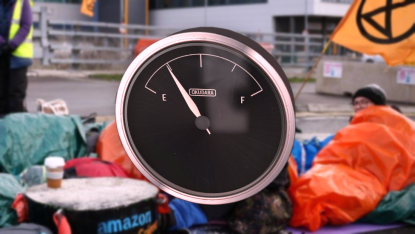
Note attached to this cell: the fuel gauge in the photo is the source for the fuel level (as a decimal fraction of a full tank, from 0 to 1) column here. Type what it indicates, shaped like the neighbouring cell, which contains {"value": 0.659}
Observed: {"value": 0.25}
